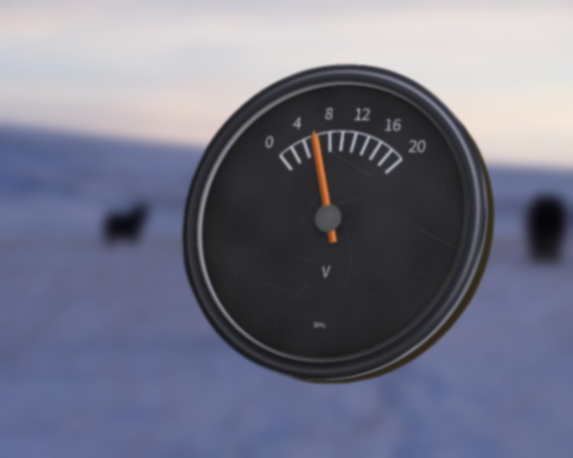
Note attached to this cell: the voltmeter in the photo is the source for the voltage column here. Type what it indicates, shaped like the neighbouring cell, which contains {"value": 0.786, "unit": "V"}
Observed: {"value": 6, "unit": "V"}
